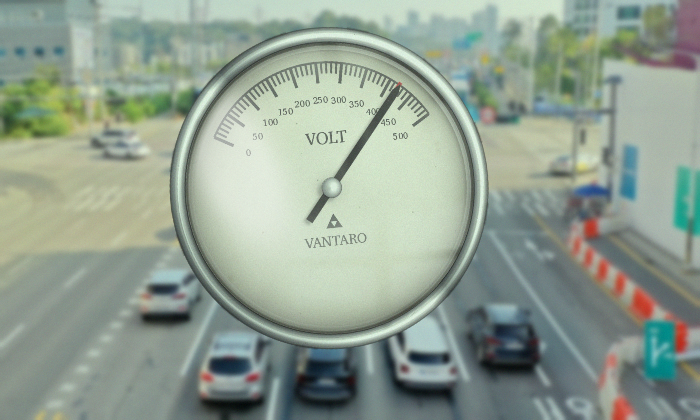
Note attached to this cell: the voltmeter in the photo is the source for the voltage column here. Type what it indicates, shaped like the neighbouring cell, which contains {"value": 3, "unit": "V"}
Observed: {"value": 420, "unit": "V"}
